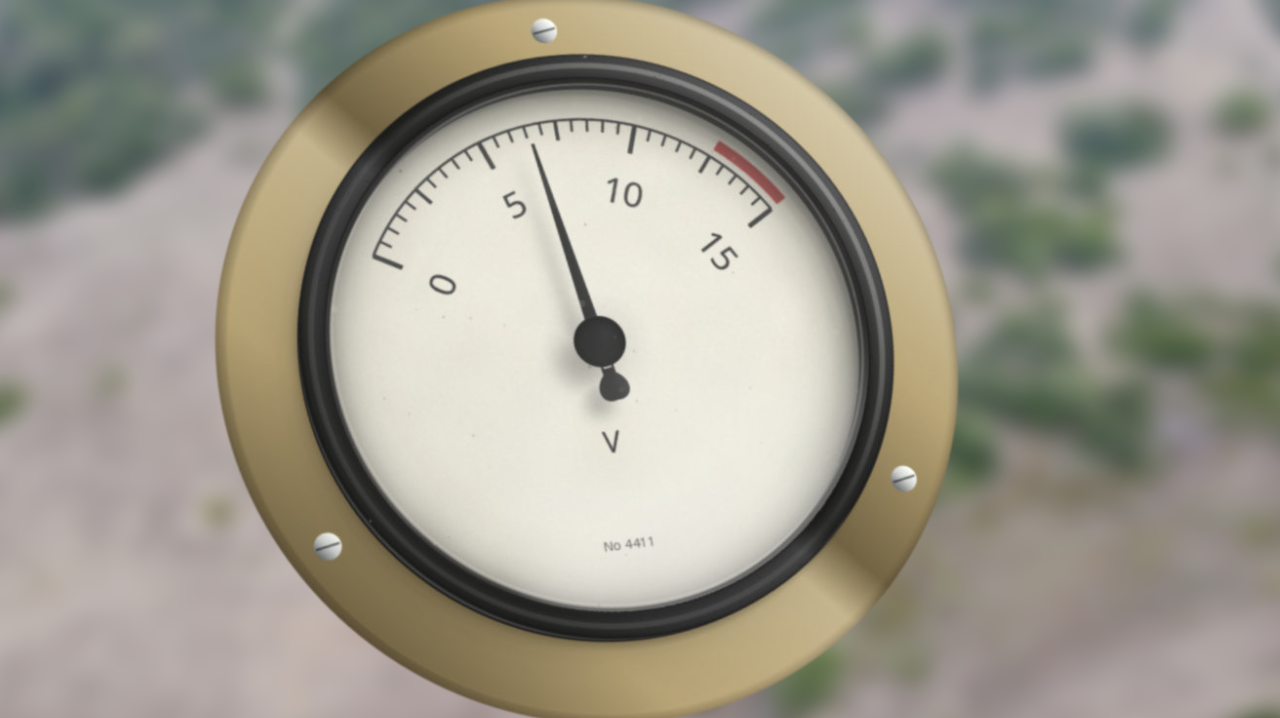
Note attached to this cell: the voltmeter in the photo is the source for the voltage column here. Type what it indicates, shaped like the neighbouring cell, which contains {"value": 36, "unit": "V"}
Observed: {"value": 6.5, "unit": "V"}
